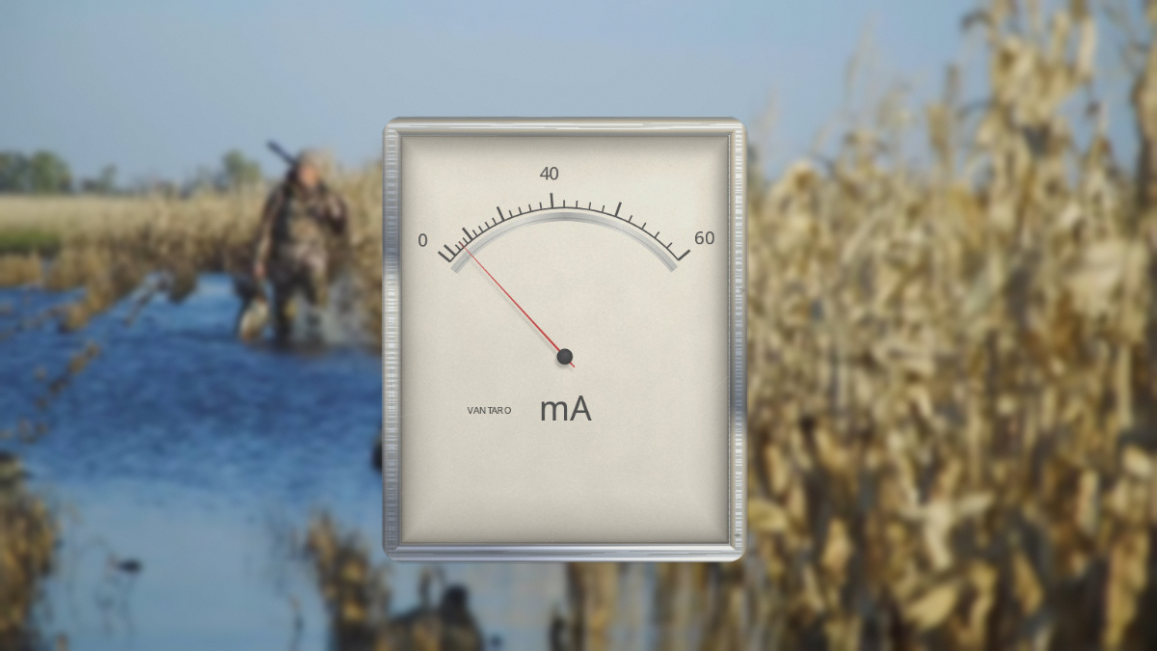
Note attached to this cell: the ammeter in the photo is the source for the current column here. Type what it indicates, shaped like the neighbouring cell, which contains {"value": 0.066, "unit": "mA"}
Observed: {"value": 16, "unit": "mA"}
